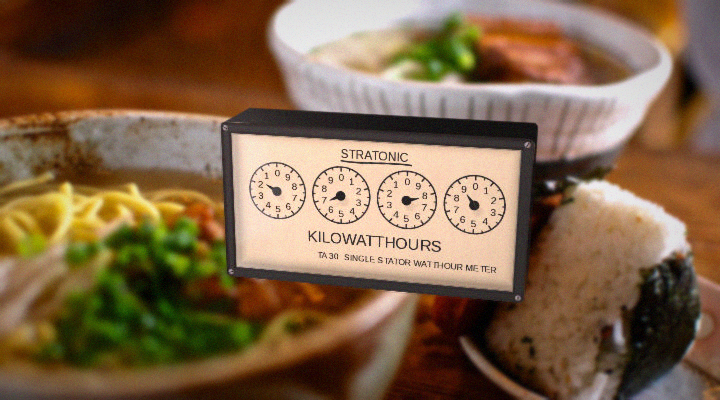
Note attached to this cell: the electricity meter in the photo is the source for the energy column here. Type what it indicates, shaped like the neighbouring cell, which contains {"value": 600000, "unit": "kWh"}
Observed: {"value": 1679, "unit": "kWh"}
